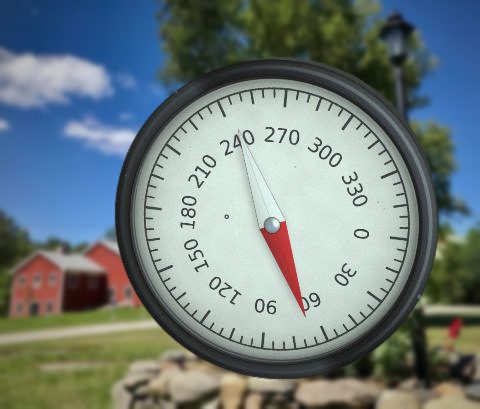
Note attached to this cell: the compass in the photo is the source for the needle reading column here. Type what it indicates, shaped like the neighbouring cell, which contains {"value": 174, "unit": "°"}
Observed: {"value": 65, "unit": "°"}
